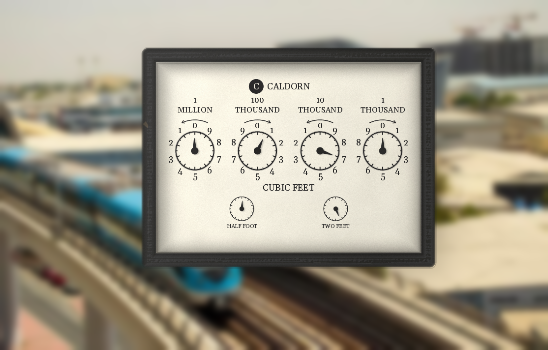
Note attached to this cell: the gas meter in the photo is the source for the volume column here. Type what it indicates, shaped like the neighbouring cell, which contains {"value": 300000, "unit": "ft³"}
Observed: {"value": 7000, "unit": "ft³"}
